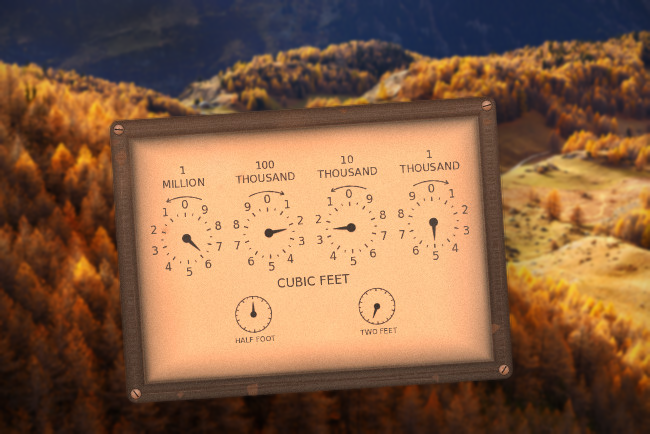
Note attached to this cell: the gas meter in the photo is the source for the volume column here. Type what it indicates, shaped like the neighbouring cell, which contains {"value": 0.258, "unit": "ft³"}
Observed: {"value": 622500, "unit": "ft³"}
